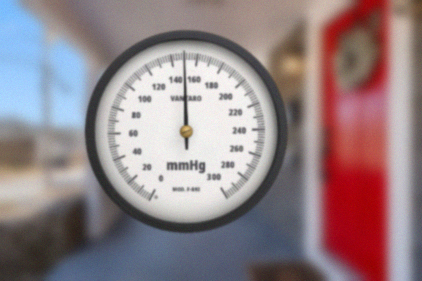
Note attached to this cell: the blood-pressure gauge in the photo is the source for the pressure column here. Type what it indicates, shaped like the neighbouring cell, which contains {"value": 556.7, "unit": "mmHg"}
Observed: {"value": 150, "unit": "mmHg"}
